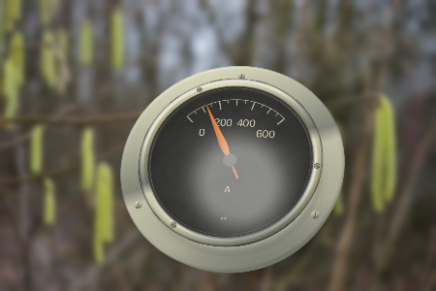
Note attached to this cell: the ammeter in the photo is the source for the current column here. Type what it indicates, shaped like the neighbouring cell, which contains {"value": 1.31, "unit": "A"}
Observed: {"value": 125, "unit": "A"}
